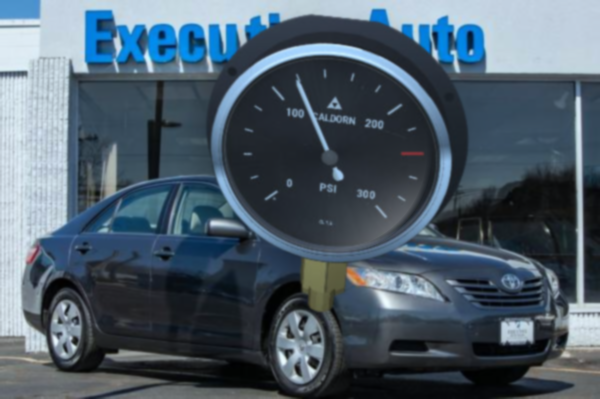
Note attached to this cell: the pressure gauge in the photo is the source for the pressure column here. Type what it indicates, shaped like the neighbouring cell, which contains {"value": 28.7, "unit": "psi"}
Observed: {"value": 120, "unit": "psi"}
